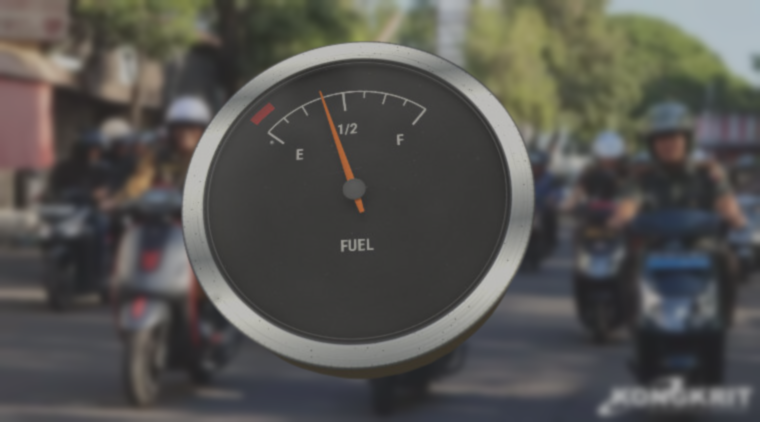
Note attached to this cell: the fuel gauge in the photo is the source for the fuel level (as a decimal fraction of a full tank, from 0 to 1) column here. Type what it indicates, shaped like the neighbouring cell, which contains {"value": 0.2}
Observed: {"value": 0.375}
